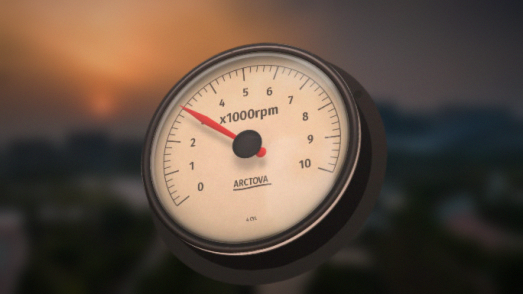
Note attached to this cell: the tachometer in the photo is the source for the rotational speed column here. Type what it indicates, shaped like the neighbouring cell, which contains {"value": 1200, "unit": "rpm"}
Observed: {"value": 3000, "unit": "rpm"}
